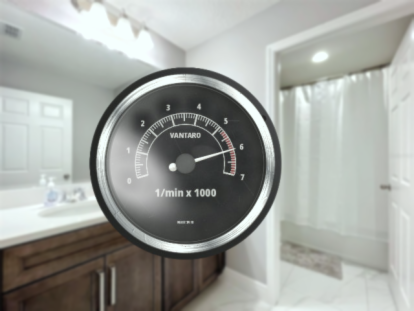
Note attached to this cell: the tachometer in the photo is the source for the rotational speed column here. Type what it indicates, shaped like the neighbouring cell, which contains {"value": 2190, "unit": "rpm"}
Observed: {"value": 6000, "unit": "rpm"}
